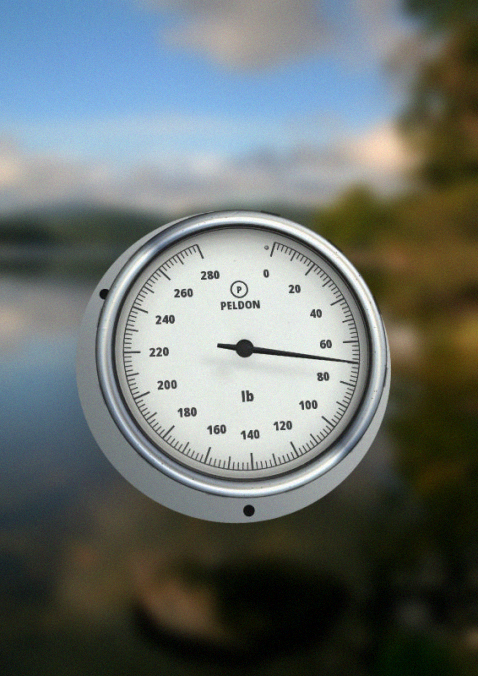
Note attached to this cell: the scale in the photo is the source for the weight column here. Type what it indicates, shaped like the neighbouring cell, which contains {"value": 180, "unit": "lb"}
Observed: {"value": 70, "unit": "lb"}
